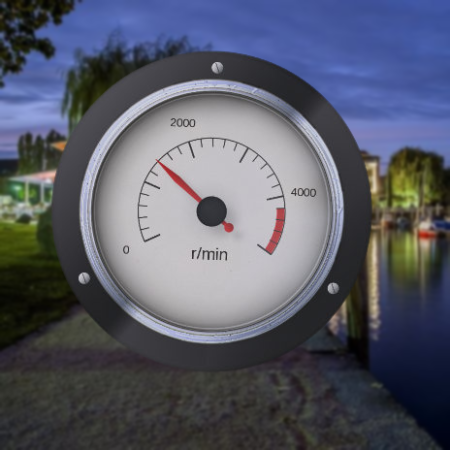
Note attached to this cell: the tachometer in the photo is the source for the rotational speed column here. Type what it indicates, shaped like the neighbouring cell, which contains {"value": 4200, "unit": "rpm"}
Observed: {"value": 1400, "unit": "rpm"}
